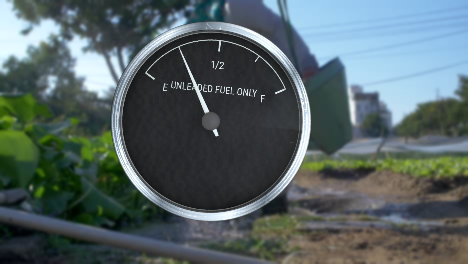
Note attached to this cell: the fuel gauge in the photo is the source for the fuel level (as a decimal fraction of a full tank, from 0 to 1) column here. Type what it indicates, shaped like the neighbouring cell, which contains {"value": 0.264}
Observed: {"value": 0.25}
